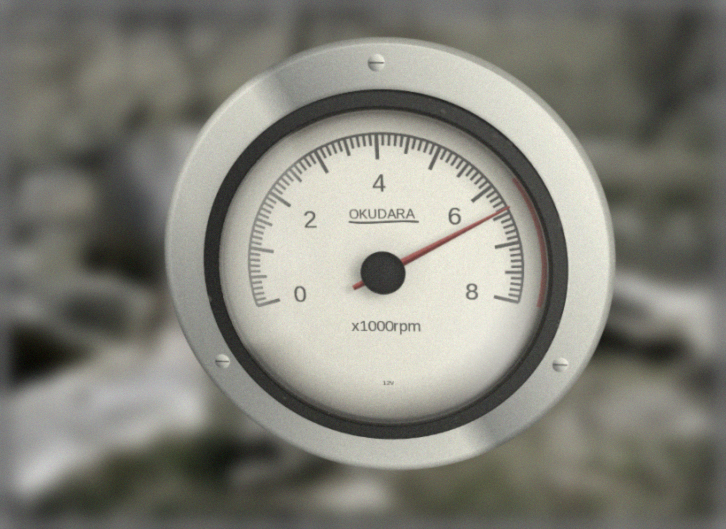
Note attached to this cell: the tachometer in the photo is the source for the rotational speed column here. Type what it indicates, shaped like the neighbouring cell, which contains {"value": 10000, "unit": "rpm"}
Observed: {"value": 6400, "unit": "rpm"}
